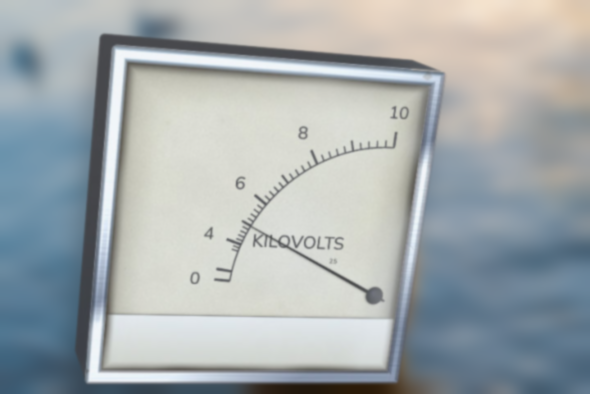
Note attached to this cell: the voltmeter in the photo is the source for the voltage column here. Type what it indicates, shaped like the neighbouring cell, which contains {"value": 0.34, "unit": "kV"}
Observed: {"value": 5, "unit": "kV"}
